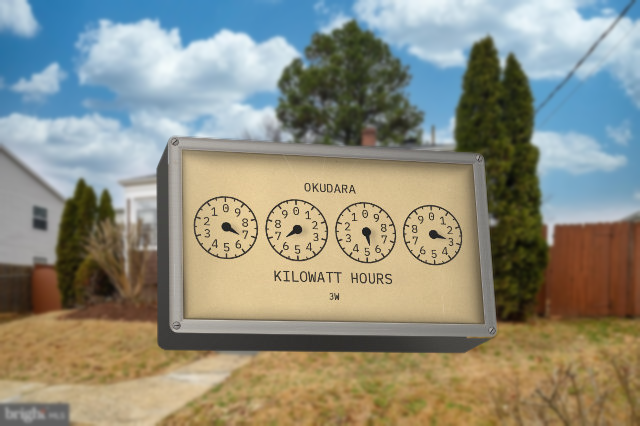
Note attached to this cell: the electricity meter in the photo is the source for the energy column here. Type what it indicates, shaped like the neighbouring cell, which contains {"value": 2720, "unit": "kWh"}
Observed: {"value": 6653, "unit": "kWh"}
